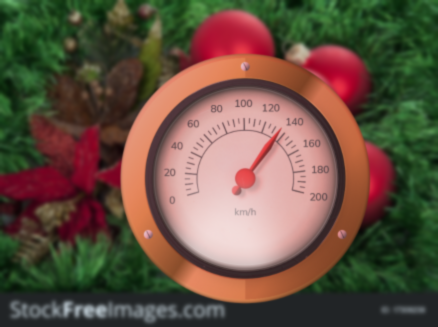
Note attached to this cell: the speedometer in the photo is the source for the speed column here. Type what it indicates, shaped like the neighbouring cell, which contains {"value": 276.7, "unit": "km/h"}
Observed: {"value": 135, "unit": "km/h"}
